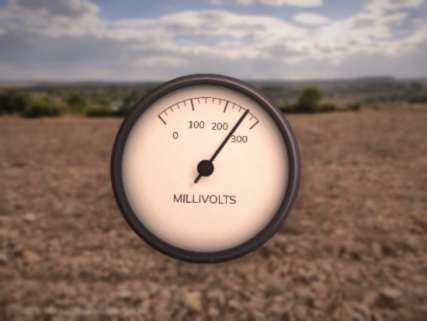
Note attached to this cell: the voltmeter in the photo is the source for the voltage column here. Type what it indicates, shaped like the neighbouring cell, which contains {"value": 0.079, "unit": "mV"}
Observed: {"value": 260, "unit": "mV"}
